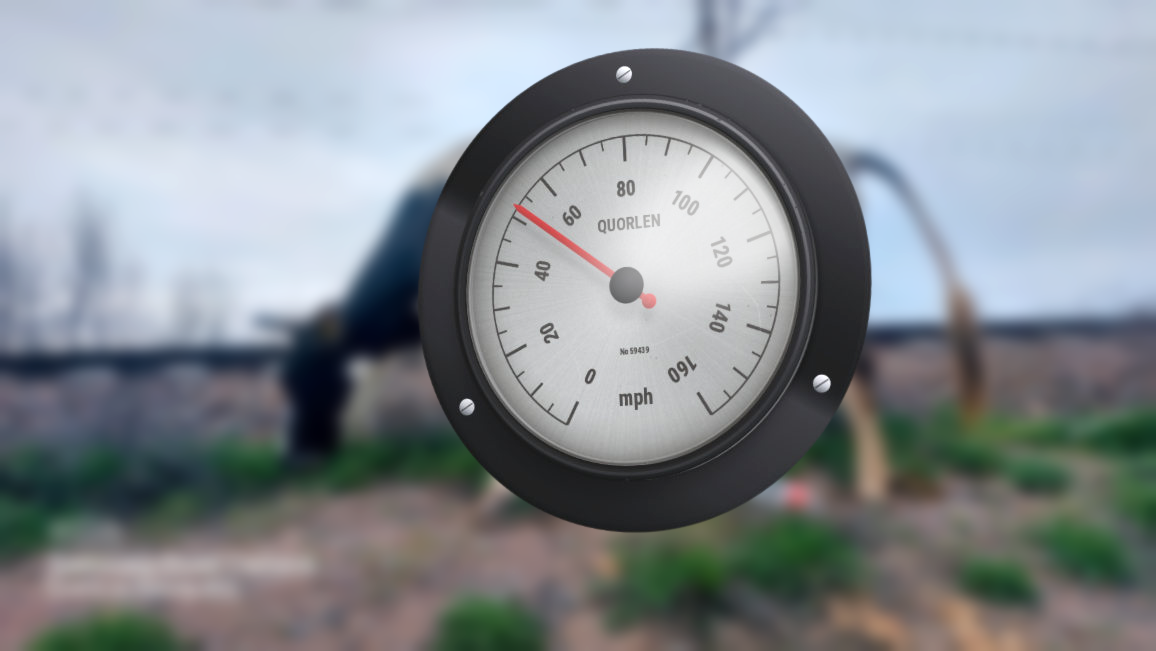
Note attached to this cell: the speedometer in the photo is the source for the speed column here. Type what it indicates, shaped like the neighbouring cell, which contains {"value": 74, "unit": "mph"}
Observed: {"value": 52.5, "unit": "mph"}
